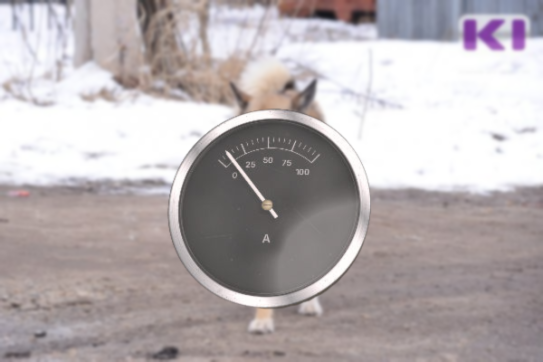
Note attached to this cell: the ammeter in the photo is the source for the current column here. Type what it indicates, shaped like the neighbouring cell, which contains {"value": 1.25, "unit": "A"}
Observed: {"value": 10, "unit": "A"}
